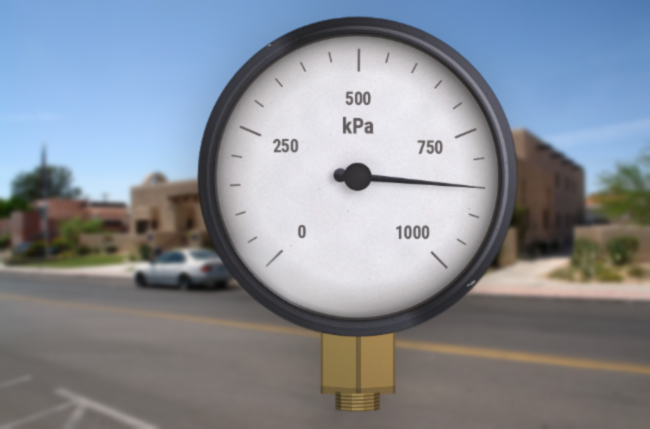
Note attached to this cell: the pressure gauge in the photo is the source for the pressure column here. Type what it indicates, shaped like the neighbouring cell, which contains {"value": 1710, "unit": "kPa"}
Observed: {"value": 850, "unit": "kPa"}
